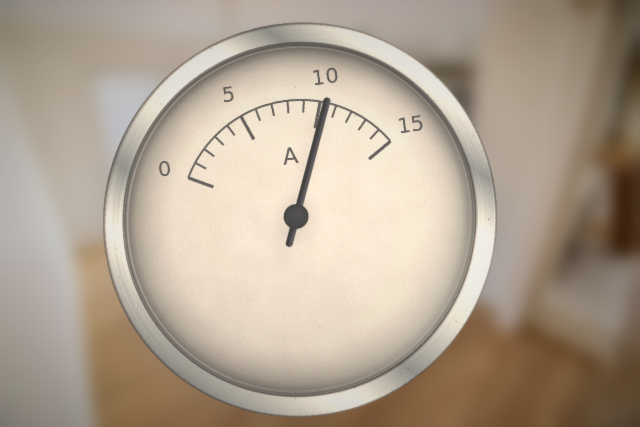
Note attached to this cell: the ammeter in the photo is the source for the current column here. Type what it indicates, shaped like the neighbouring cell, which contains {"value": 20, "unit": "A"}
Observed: {"value": 10.5, "unit": "A"}
